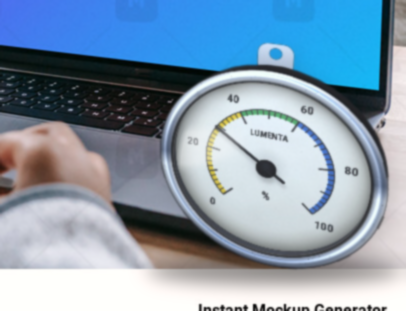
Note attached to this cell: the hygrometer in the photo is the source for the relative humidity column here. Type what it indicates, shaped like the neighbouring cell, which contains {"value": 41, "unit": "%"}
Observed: {"value": 30, "unit": "%"}
